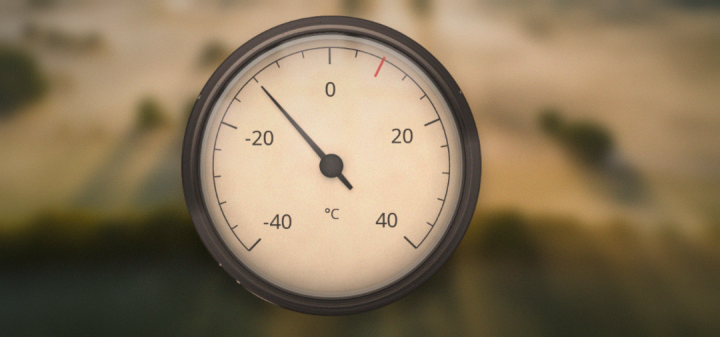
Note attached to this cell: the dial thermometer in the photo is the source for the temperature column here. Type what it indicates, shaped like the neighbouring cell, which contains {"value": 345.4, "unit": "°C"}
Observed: {"value": -12, "unit": "°C"}
